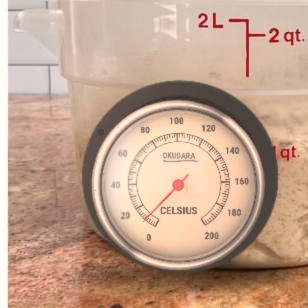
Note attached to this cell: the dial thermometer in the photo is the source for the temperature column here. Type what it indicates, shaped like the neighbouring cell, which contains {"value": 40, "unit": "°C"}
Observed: {"value": 10, "unit": "°C"}
